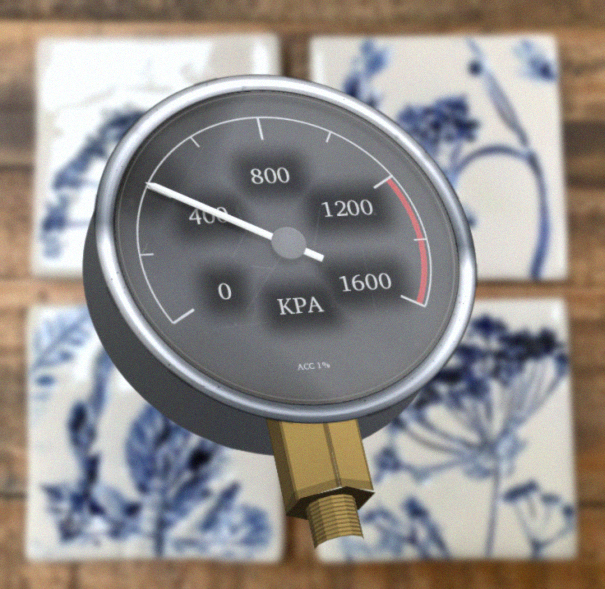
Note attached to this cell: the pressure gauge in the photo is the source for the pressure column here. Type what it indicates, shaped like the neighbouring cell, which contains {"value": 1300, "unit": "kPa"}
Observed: {"value": 400, "unit": "kPa"}
